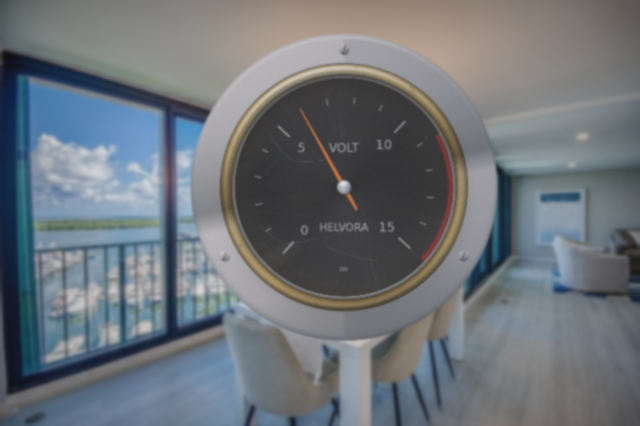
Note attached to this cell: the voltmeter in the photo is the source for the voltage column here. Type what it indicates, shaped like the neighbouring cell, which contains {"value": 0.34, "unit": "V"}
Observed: {"value": 6, "unit": "V"}
